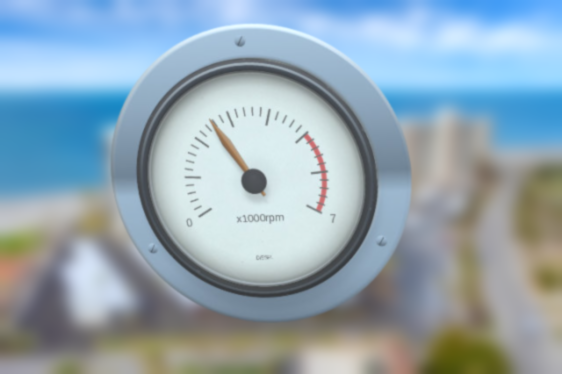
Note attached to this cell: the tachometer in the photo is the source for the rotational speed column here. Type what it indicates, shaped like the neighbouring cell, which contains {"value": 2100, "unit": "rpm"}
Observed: {"value": 2600, "unit": "rpm"}
